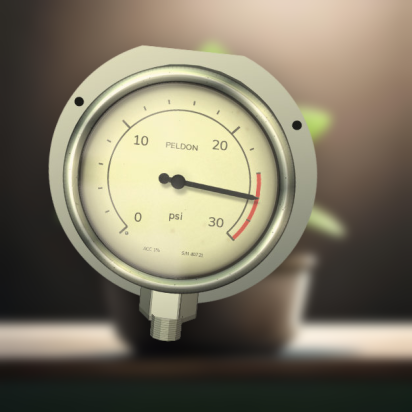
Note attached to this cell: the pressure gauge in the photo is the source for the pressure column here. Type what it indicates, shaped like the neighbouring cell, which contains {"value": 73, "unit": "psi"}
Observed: {"value": 26, "unit": "psi"}
